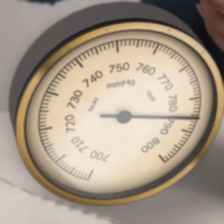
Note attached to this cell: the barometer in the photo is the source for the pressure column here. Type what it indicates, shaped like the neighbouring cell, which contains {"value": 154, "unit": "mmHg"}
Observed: {"value": 785, "unit": "mmHg"}
